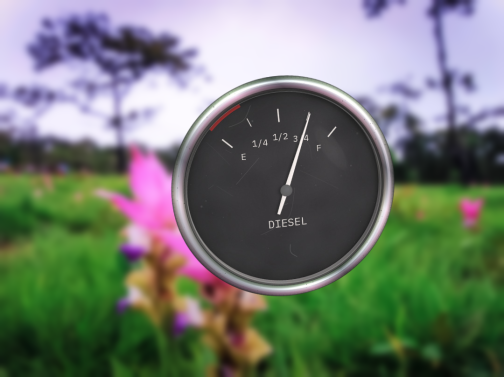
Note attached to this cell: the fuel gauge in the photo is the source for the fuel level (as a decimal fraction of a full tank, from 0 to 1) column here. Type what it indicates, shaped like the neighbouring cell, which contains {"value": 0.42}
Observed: {"value": 0.75}
